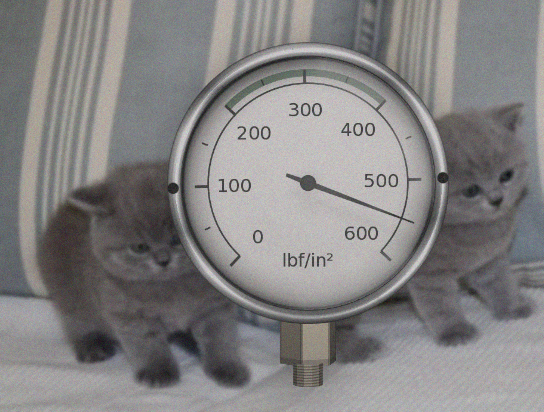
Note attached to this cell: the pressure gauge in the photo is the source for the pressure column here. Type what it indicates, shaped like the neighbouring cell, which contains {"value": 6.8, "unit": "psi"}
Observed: {"value": 550, "unit": "psi"}
